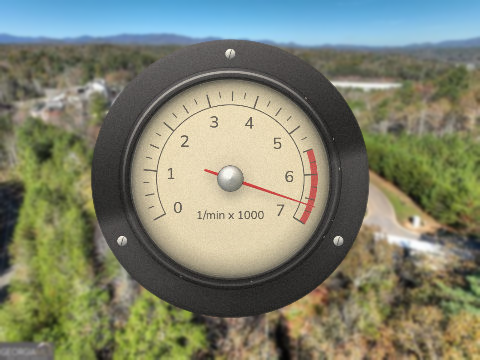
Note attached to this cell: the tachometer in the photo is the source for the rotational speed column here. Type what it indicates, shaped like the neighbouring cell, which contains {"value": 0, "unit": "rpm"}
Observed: {"value": 6625, "unit": "rpm"}
